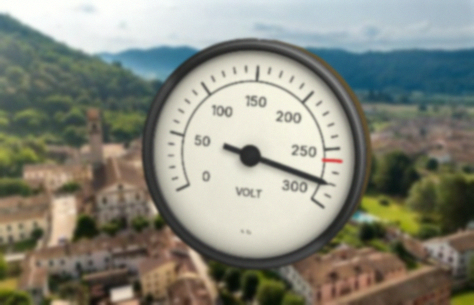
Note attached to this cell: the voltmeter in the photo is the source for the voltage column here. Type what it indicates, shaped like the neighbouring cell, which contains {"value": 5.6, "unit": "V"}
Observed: {"value": 280, "unit": "V"}
